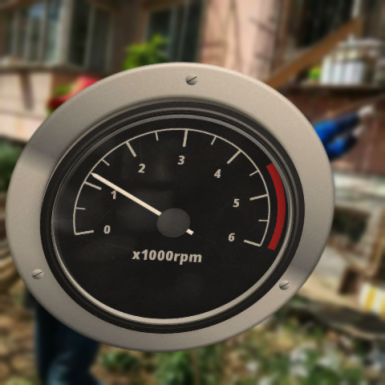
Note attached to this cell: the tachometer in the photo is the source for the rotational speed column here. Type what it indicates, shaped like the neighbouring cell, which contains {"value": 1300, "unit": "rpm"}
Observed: {"value": 1250, "unit": "rpm"}
